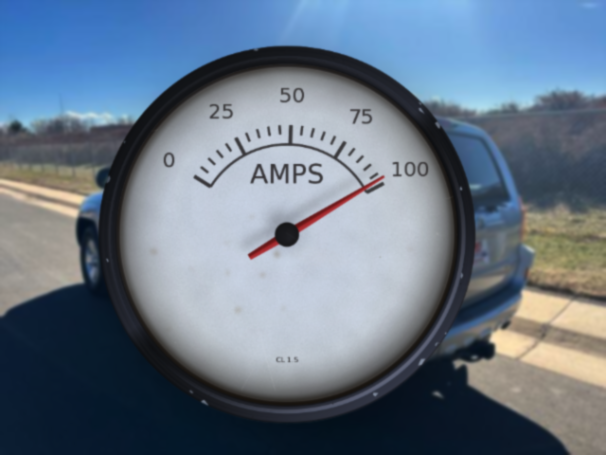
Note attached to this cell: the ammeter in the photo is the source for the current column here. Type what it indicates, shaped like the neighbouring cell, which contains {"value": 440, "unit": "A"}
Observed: {"value": 97.5, "unit": "A"}
